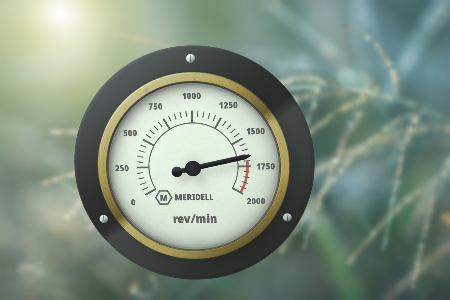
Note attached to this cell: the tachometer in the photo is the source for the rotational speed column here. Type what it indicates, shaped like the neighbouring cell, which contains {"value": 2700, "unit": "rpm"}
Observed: {"value": 1650, "unit": "rpm"}
